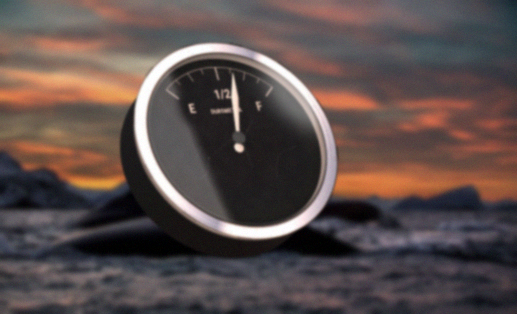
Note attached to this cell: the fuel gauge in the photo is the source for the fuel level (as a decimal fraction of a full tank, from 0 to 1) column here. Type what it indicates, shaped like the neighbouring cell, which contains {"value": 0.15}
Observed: {"value": 0.625}
